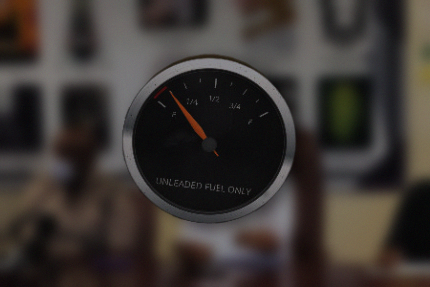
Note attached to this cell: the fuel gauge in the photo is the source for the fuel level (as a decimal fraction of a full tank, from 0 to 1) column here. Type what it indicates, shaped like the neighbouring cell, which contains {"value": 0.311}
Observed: {"value": 0.125}
